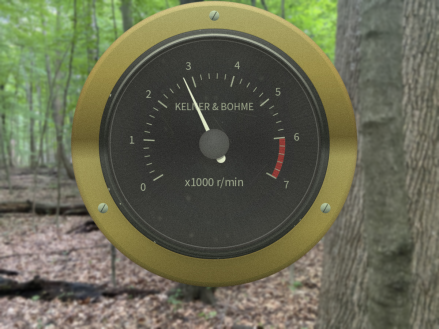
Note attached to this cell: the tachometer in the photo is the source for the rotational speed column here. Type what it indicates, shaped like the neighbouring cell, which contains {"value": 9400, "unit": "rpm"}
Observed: {"value": 2800, "unit": "rpm"}
